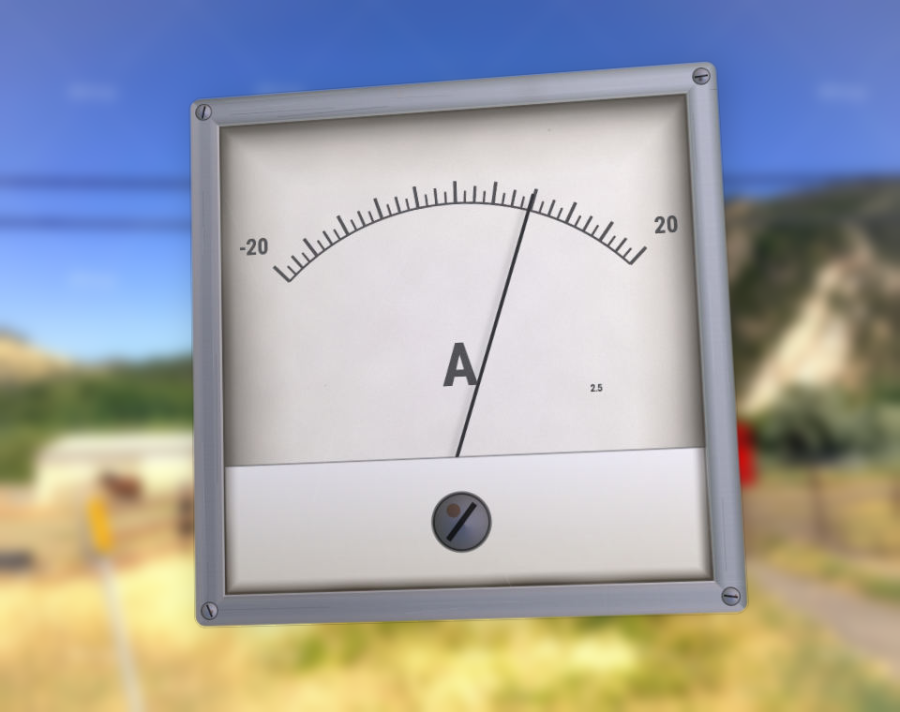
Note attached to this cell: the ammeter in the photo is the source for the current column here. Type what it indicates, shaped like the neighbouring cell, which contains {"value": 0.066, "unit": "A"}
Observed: {"value": 8, "unit": "A"}
